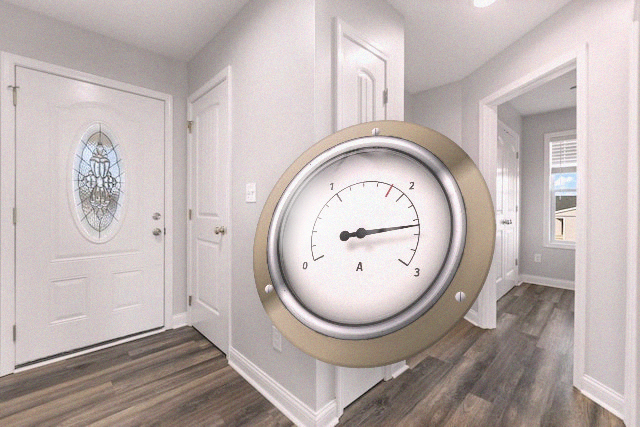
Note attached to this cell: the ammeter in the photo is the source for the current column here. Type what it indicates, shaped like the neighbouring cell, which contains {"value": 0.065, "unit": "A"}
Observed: {"value": 2.5, "unit": "A"}
